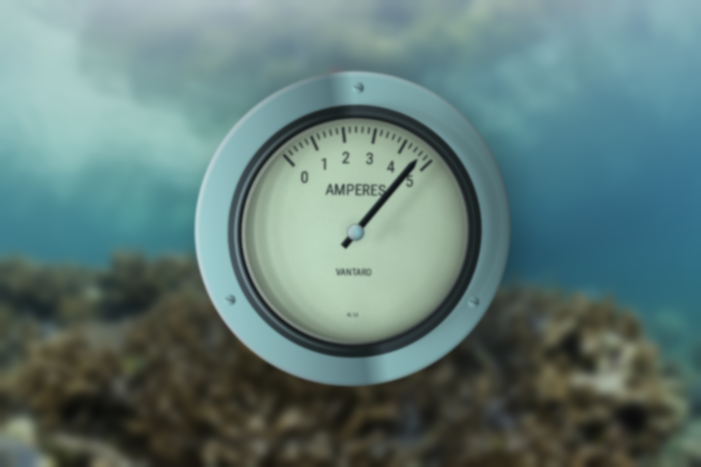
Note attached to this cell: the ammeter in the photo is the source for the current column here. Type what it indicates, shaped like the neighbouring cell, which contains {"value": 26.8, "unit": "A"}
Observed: {"value": 4.6, "unit": "A"}
